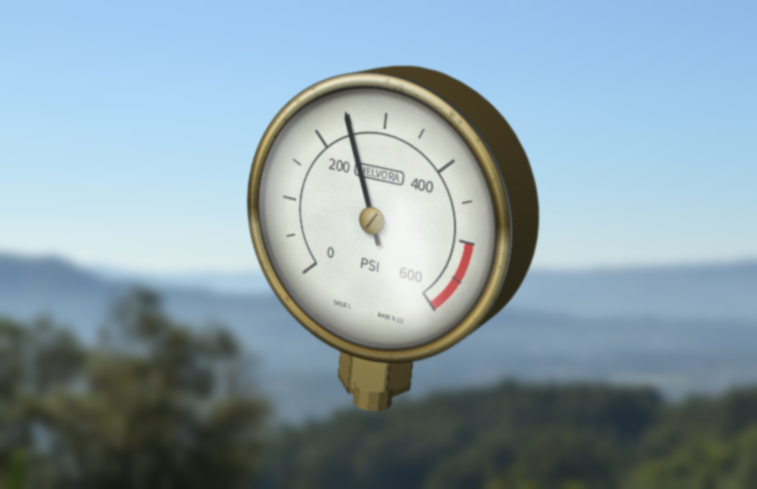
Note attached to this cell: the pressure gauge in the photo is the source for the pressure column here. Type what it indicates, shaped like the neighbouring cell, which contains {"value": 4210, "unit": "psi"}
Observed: {"value": 250, "unit": "psi"}
